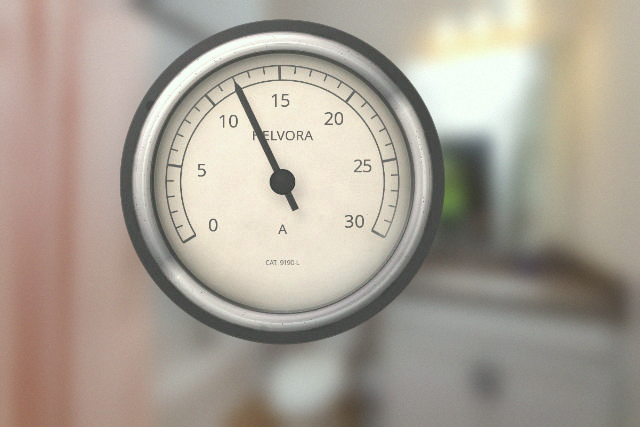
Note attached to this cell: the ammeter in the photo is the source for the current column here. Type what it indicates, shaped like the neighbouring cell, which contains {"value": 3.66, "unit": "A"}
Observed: {"value": 12, "unit": "A"}
